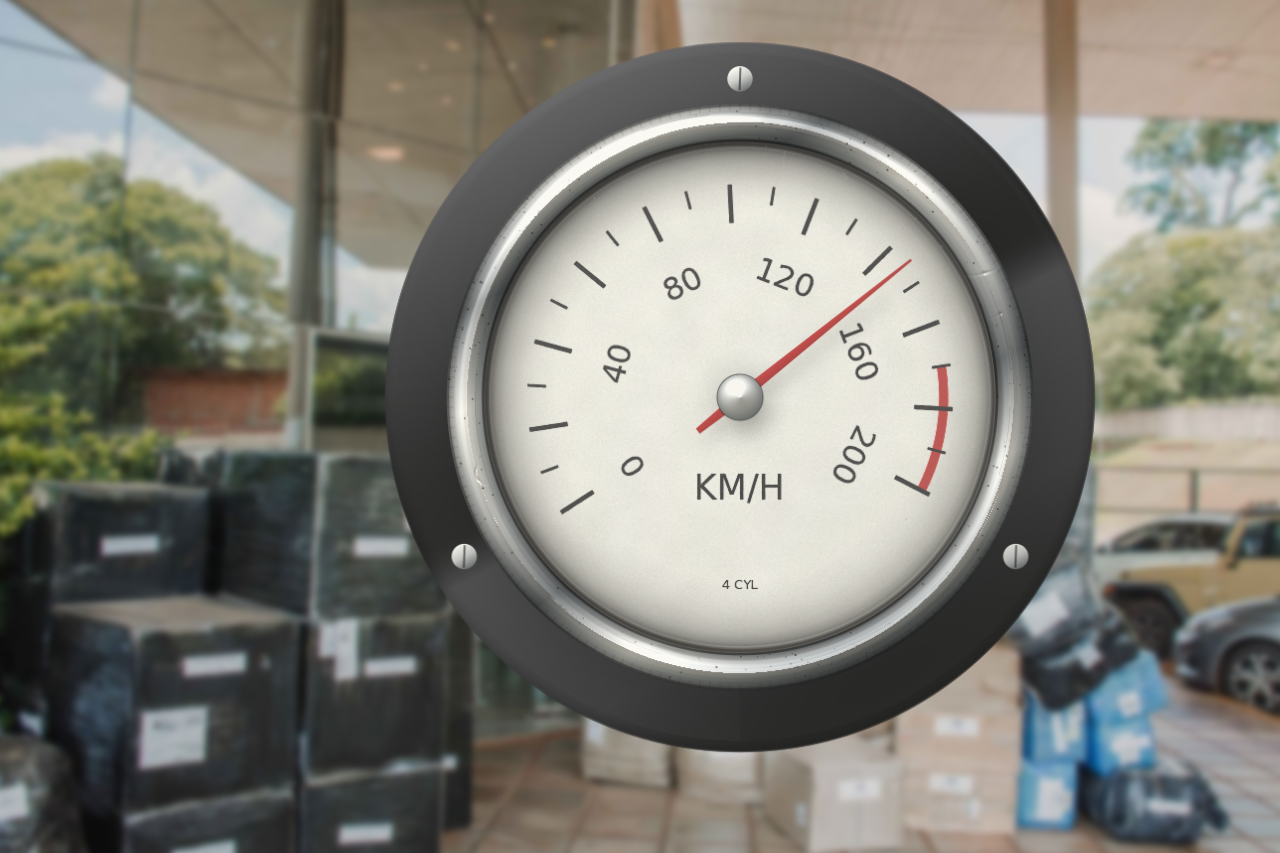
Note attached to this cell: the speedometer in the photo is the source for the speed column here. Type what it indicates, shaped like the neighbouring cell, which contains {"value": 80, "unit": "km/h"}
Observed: {"value": 145, "unit": "km/h"}
